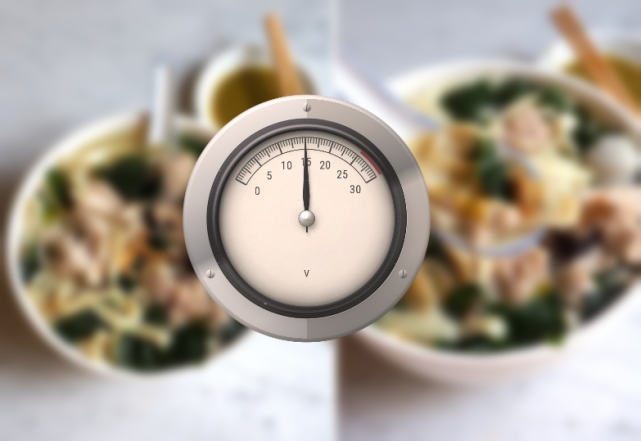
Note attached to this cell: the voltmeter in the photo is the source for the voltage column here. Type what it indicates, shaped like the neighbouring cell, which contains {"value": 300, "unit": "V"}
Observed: {"value": 15, "unit": "V"}
